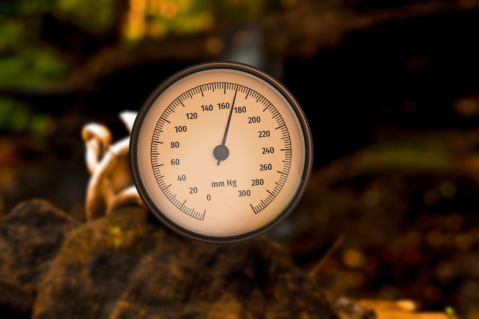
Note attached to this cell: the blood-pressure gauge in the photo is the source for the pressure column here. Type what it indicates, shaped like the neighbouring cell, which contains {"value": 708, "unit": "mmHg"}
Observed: {"value": 170, "unit": "mmHg"}
